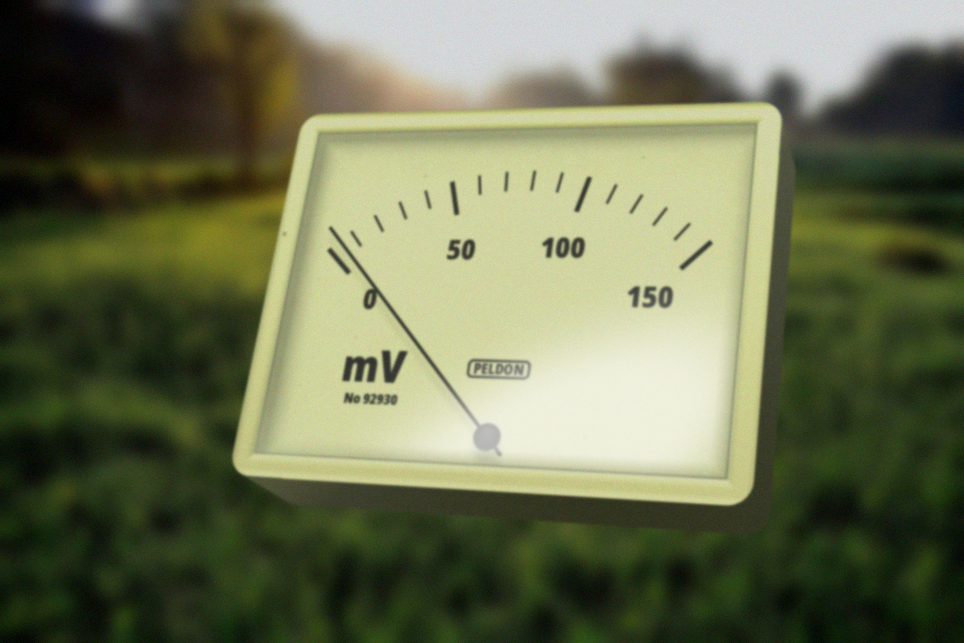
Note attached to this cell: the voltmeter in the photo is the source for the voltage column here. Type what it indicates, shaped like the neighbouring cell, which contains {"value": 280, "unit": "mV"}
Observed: {"value": 5, "unit": "mV"}
